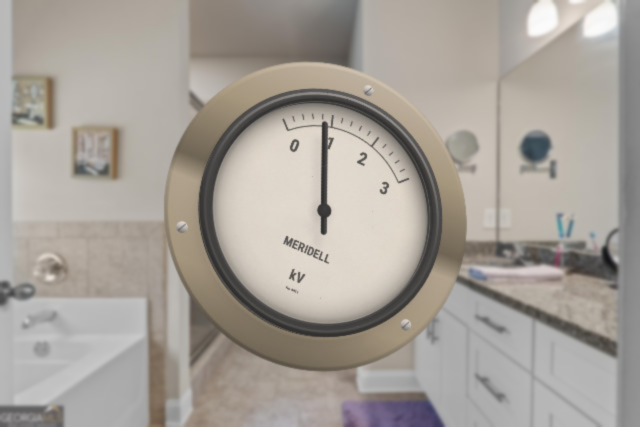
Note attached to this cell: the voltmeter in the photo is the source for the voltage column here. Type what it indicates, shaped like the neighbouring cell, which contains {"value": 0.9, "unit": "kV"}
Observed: {"value": 0.8, "unit": "kV"}
